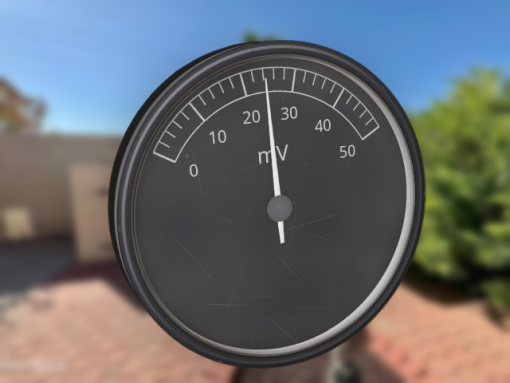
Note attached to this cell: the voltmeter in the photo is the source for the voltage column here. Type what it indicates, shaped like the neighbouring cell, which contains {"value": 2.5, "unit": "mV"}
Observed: {"value": 24, "unit": "mV"}
